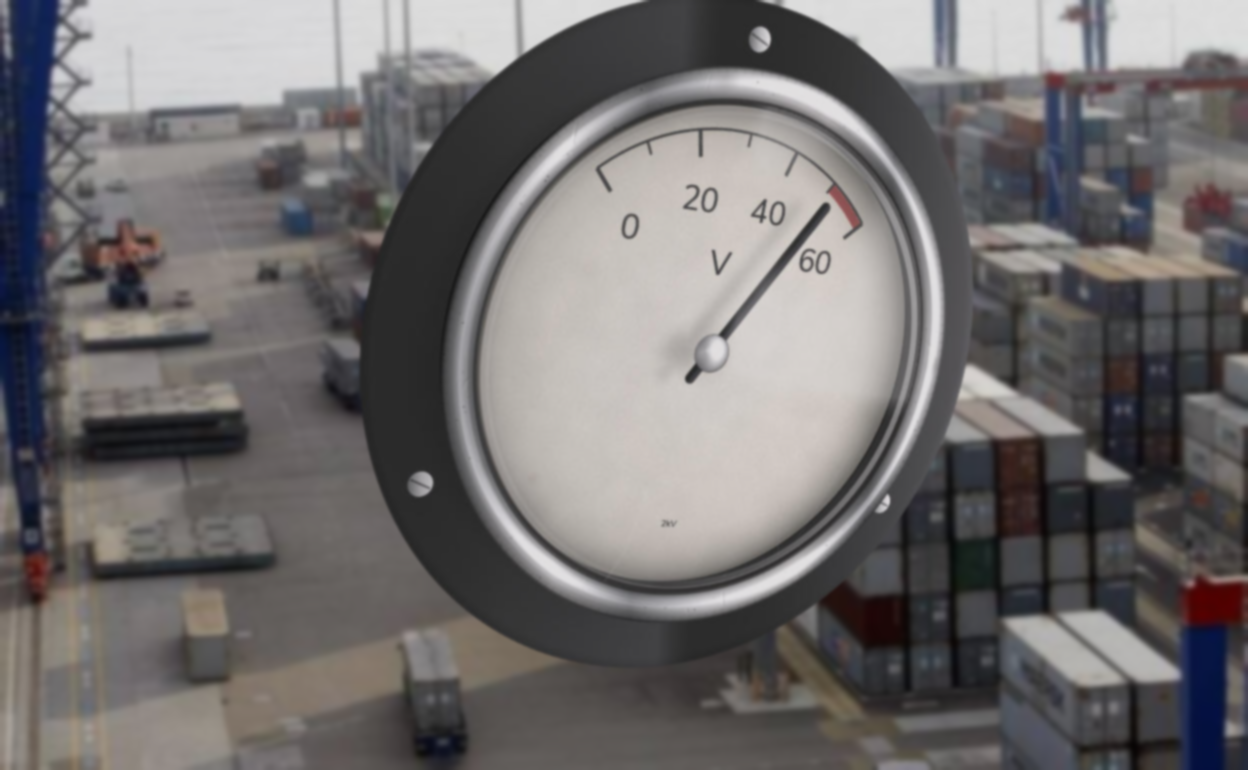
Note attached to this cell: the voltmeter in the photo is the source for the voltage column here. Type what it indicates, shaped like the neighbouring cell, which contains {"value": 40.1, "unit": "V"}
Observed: {"value": 50, "unit": "V"}
